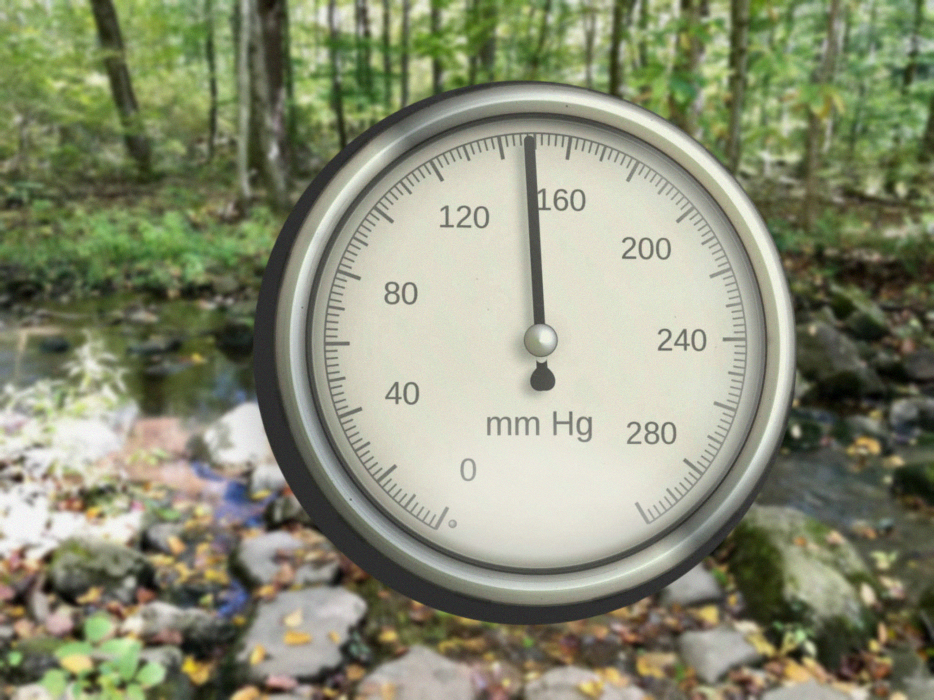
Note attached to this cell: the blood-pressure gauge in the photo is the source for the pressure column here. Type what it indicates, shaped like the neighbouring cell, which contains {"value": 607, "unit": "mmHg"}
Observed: {"value": 148, "unit": "mmHg"}
